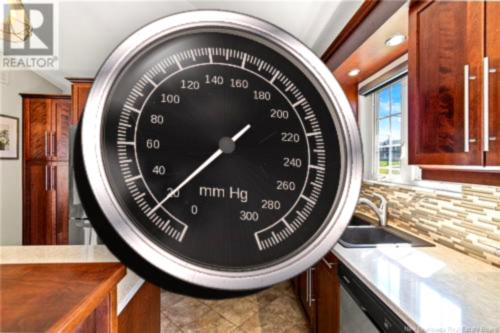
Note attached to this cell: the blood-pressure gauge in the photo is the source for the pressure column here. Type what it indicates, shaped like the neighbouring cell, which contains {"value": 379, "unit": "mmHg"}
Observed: {"value": 20, "unit": "mmHg"}
